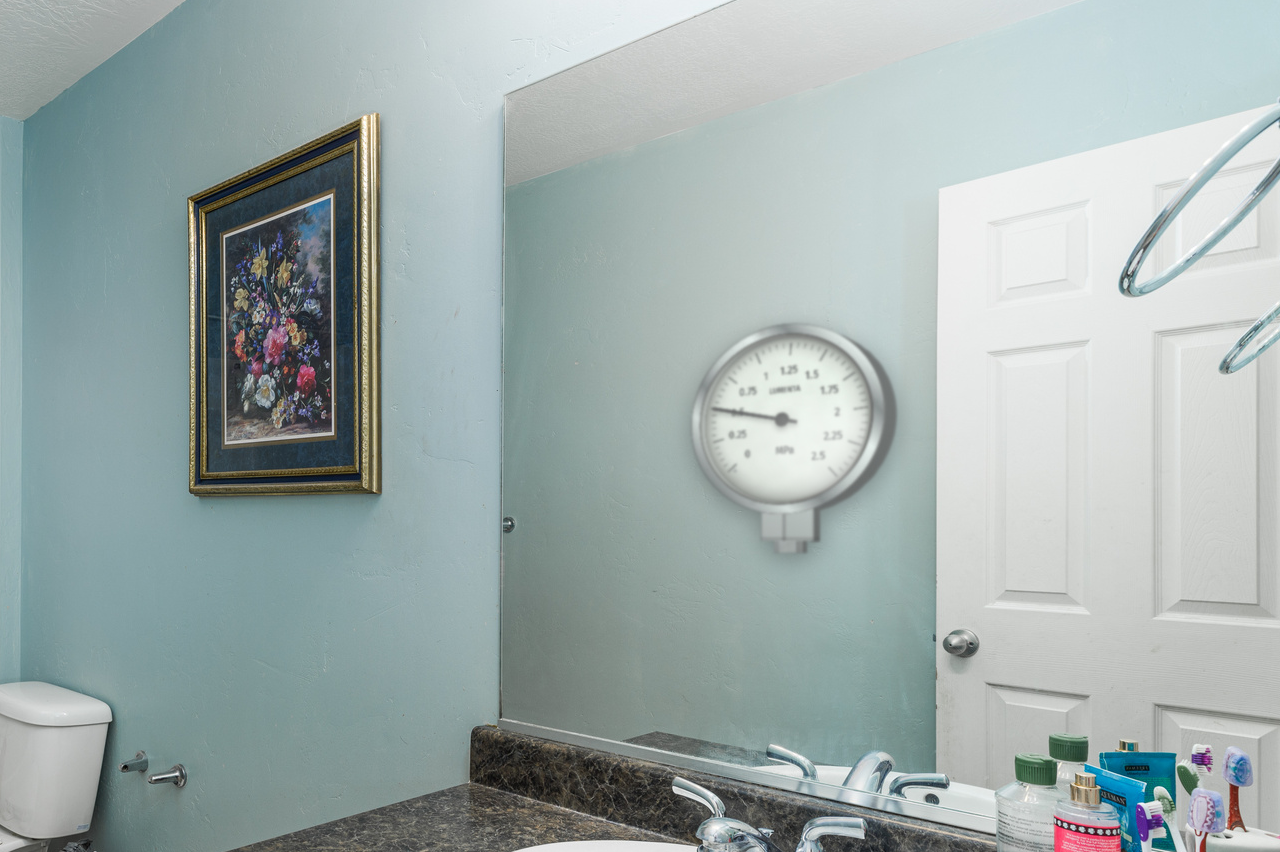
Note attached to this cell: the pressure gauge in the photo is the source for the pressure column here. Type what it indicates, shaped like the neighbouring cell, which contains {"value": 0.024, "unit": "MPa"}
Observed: {"value": 0.5, "unit": "MPa"}
